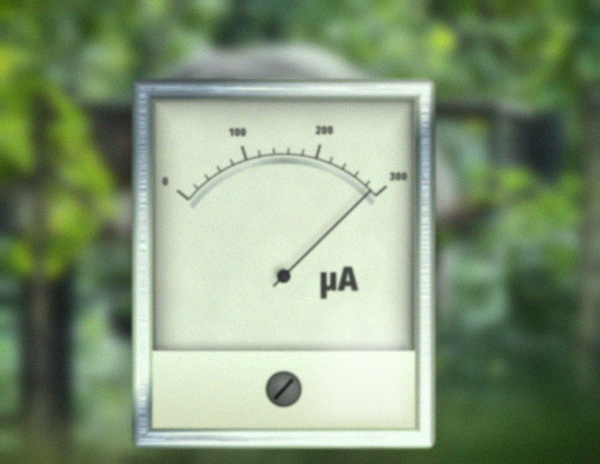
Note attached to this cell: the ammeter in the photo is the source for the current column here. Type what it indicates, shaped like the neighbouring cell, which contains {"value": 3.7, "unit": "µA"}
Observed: {"value": 290, "unit": "µA"}
